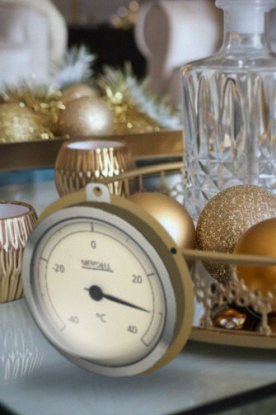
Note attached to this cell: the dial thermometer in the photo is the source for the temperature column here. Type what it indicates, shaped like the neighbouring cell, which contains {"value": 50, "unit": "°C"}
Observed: {"value": 30, "unit": "°C"}
